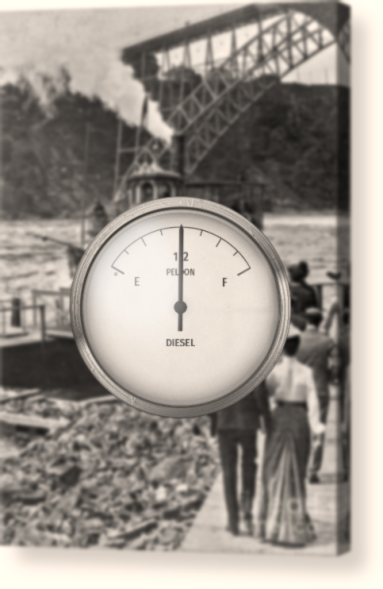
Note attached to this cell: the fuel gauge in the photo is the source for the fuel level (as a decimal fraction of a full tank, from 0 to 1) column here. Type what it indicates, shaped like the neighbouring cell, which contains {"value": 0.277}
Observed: {"value": 0.5}
